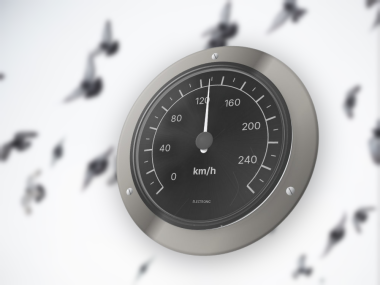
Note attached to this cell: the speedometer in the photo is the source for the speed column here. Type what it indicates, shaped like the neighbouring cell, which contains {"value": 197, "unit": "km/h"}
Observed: {"value": 130, "unit": "km/h"}
